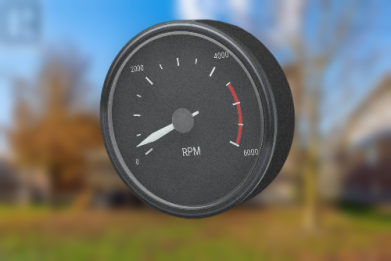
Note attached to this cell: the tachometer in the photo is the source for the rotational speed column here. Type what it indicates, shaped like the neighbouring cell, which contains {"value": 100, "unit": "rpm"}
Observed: {"value": 250, "unit": "rpm"}
